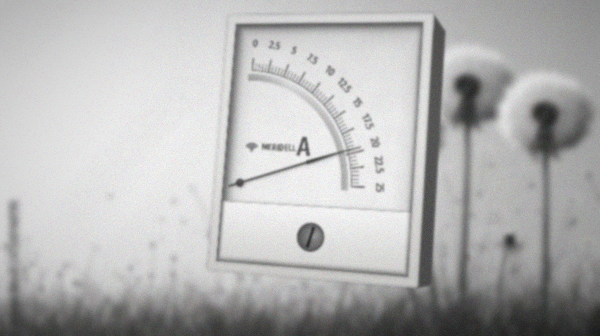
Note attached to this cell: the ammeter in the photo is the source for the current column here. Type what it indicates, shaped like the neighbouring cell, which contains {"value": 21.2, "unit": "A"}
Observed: {"value": 20, "unit": "A"}
